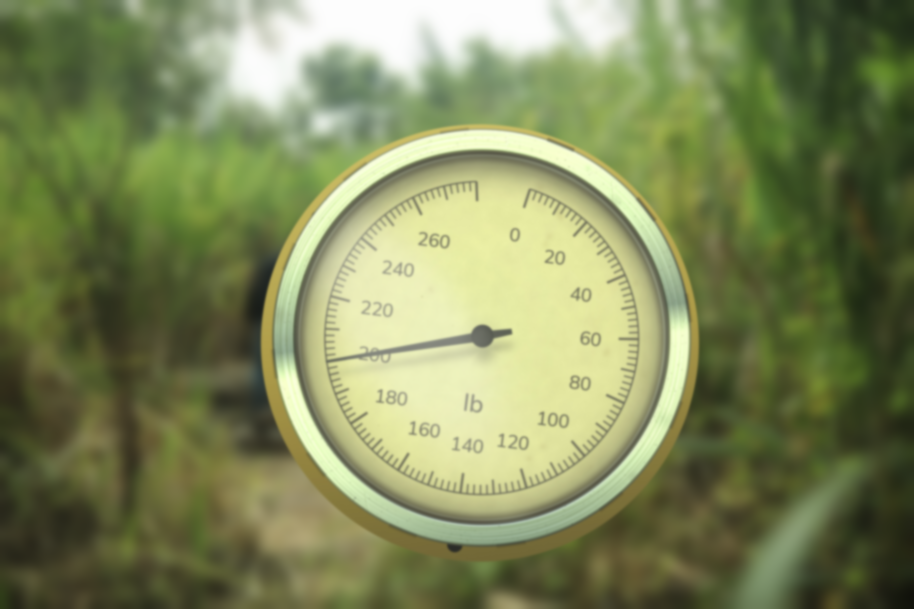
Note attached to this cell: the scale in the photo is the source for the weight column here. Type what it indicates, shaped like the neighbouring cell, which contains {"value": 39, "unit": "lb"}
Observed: {"value": 200, "unit": "lb"}
